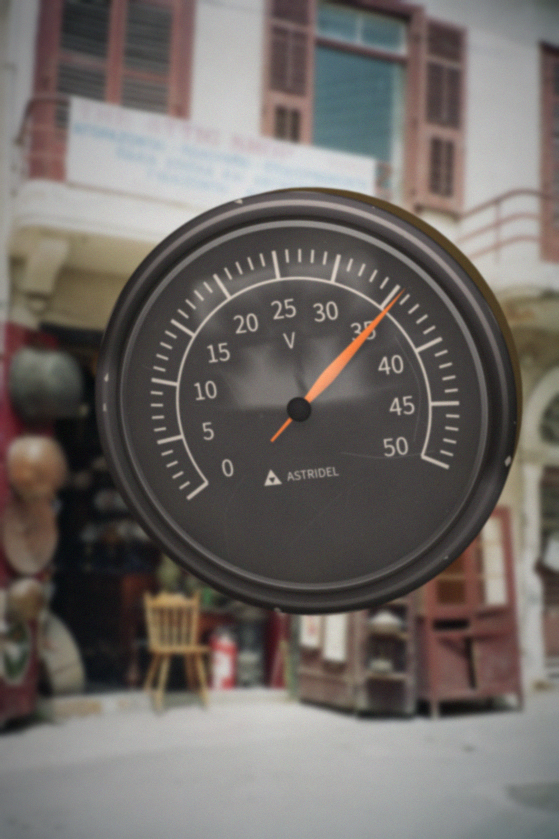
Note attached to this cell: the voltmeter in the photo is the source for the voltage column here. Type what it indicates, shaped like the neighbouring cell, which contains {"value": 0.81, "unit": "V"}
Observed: {"value": 35.5, "unit": "V"}
